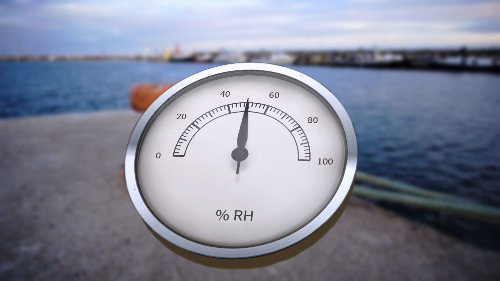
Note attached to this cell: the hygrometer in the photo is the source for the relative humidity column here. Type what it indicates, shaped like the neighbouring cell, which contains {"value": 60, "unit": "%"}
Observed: {"value": 50, "unit": "%"}
